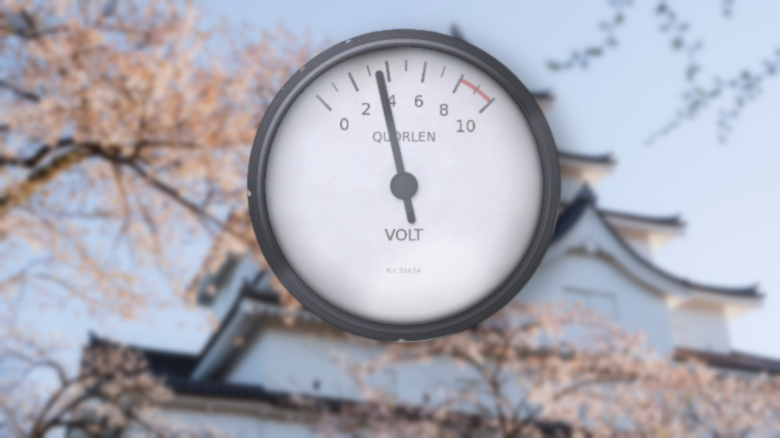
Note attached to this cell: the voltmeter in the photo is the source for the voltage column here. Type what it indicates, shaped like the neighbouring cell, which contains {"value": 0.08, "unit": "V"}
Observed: {"value": 3.5, "unit": "V"}
